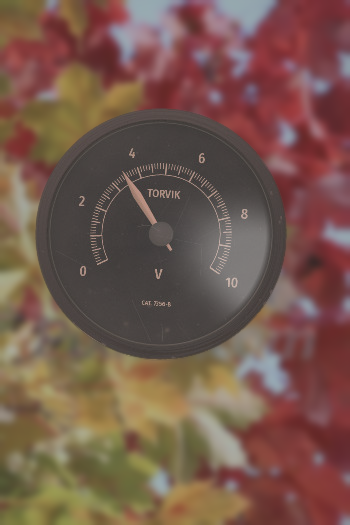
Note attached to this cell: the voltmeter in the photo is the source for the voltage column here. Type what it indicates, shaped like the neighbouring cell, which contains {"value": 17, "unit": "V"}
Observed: {"value": 3.5, "unit": "V"}
